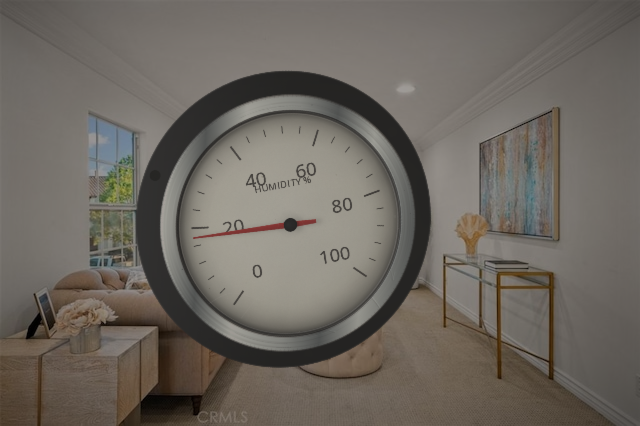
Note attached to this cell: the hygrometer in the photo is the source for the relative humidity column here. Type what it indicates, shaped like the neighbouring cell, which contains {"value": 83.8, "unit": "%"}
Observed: {"value": 18, "unit": "%"}
